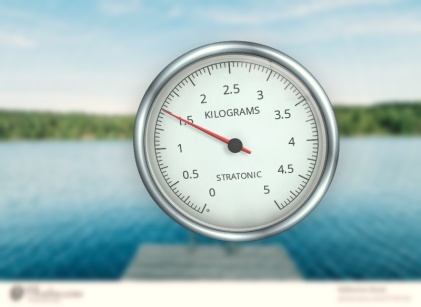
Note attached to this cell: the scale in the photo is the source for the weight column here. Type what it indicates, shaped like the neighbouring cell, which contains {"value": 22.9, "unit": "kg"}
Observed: {"value": 1.5, "unit": "kg"}
